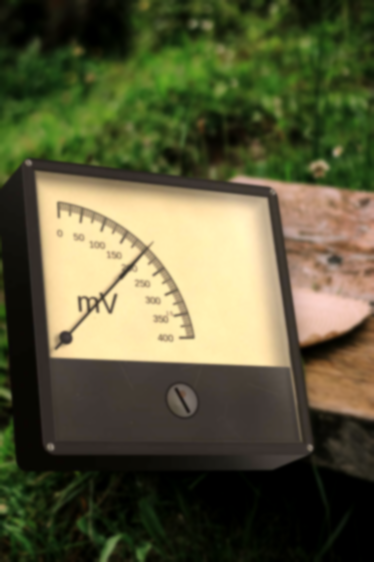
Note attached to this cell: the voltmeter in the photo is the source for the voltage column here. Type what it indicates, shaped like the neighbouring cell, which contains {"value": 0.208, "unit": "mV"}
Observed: {"value": 200, "unit": "mV"}
